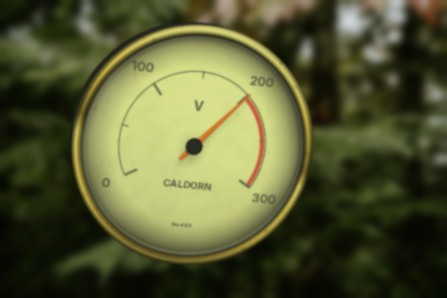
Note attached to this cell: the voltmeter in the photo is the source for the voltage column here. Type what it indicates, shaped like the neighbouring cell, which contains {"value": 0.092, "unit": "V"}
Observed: {"value": 200, "unit": "V"}
